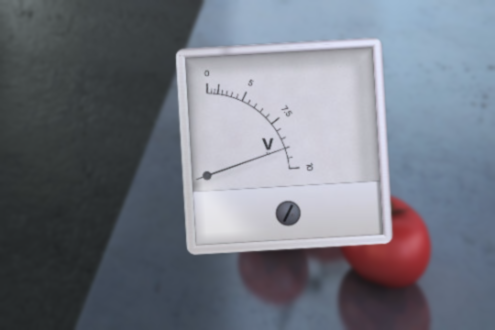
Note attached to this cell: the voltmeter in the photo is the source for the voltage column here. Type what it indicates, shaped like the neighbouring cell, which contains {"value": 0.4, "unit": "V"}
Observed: {"value": 9, "unit": "V"}
